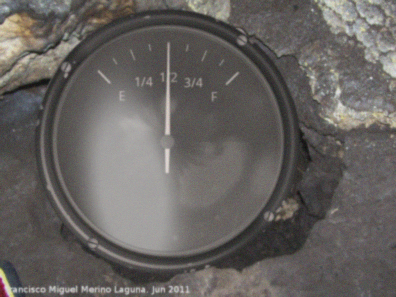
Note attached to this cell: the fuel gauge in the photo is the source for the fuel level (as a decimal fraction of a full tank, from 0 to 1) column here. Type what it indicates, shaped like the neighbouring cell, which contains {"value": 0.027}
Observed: {"value": 0.5}
